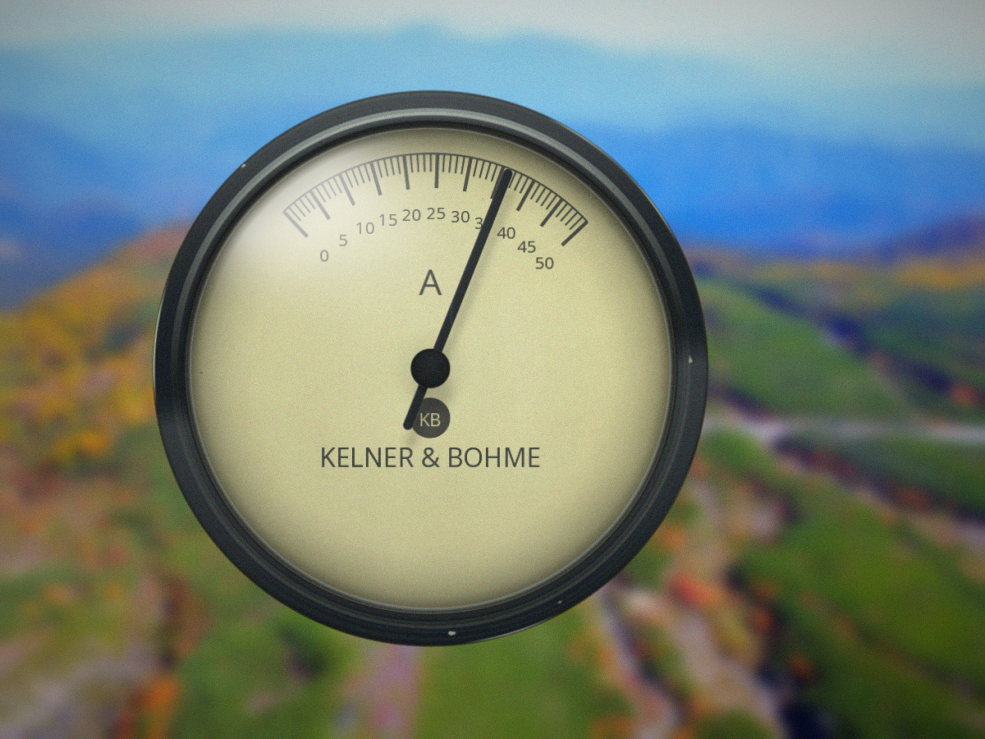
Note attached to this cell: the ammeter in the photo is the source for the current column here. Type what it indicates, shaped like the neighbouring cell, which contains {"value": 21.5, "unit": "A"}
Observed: {"value": 36, "unit": "A"}
